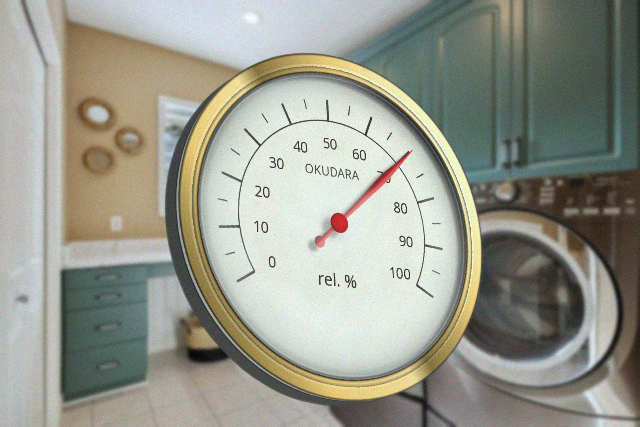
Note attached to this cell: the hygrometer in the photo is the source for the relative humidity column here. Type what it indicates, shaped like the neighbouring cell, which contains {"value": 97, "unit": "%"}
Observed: {"value": 70, "unit": "%"}
